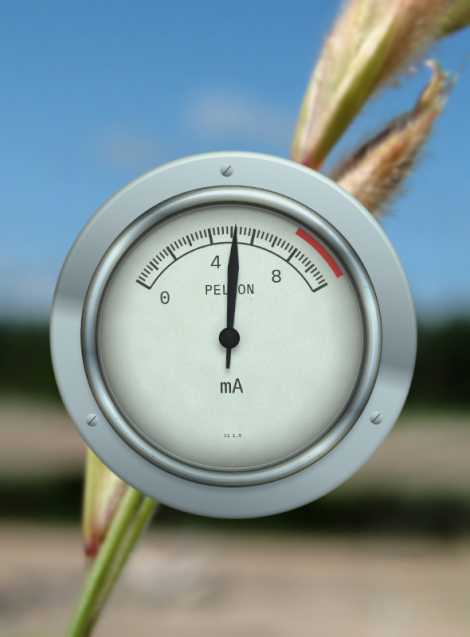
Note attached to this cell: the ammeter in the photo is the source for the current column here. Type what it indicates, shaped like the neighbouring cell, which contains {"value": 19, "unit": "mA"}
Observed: {"value": 5.2, "unit": "mA"}
